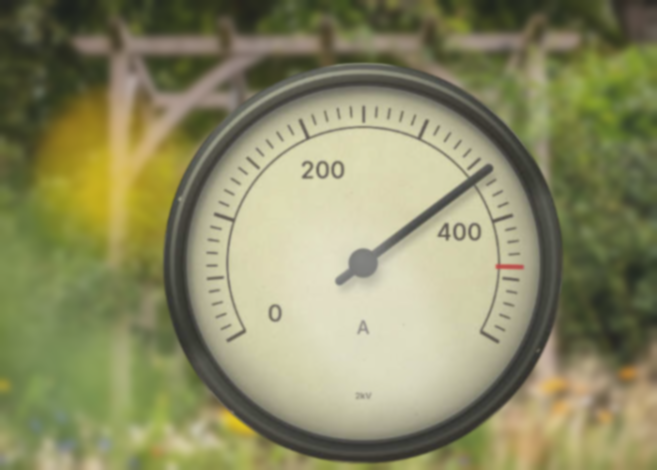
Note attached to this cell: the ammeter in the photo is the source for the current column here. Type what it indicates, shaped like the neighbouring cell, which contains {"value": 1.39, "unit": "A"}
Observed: {"value": 360, "unit": "A"}
